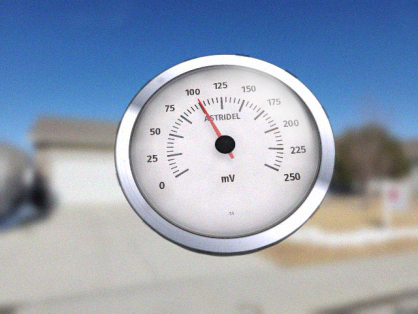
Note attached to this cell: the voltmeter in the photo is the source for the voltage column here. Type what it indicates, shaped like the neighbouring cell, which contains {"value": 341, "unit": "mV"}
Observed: {"value": 100, "unit": "mV"}
